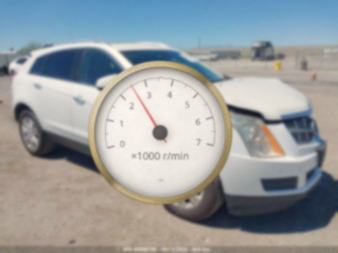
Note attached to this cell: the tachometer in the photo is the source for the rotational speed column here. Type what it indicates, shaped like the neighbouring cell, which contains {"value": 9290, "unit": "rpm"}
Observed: {"value": 2500, "unit": "rpm"}
